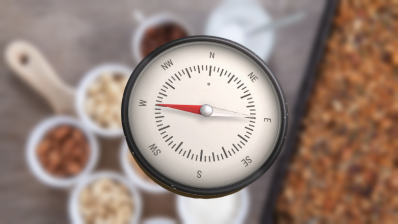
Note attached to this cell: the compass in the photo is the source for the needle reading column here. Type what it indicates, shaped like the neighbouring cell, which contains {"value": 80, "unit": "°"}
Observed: {"value": 270, "unit": "°"}
